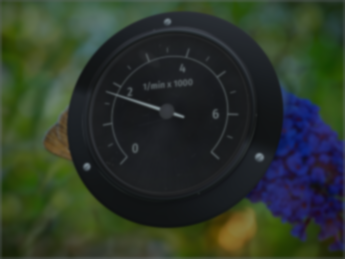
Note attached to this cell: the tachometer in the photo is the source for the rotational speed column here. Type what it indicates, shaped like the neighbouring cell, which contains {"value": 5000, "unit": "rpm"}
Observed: {"value": 1750, "unit": "rpm"}
